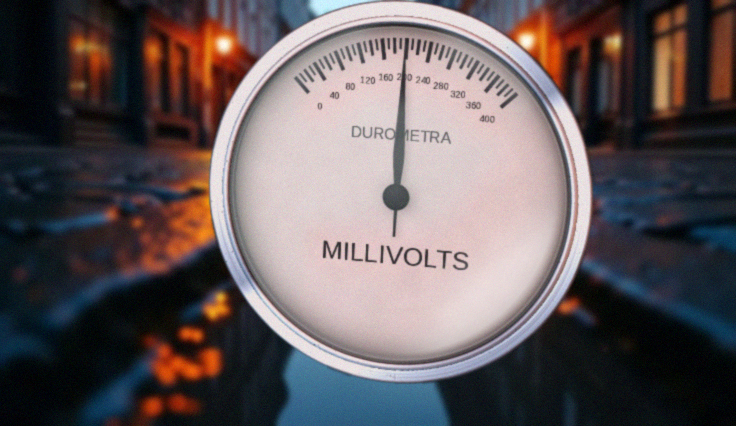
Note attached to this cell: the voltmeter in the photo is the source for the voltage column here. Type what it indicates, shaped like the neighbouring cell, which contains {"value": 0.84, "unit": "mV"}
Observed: {"value": 200, "unit": "mV"}
